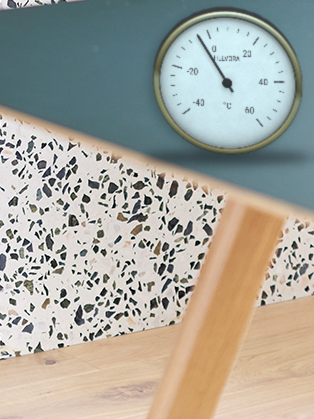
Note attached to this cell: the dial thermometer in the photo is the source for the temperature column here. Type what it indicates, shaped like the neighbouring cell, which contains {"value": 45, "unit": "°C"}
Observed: {"value": -4, "unit": "°C"}
